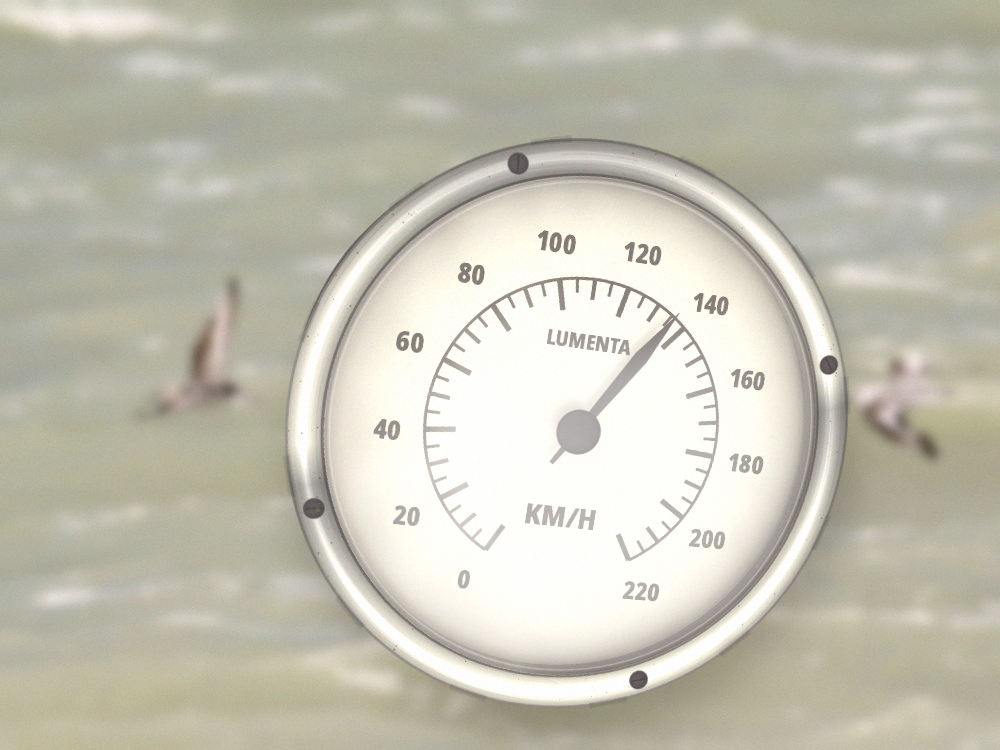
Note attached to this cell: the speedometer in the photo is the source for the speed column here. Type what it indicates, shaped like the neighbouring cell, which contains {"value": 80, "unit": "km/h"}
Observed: {"value": 135, "unit": "km/h"}
